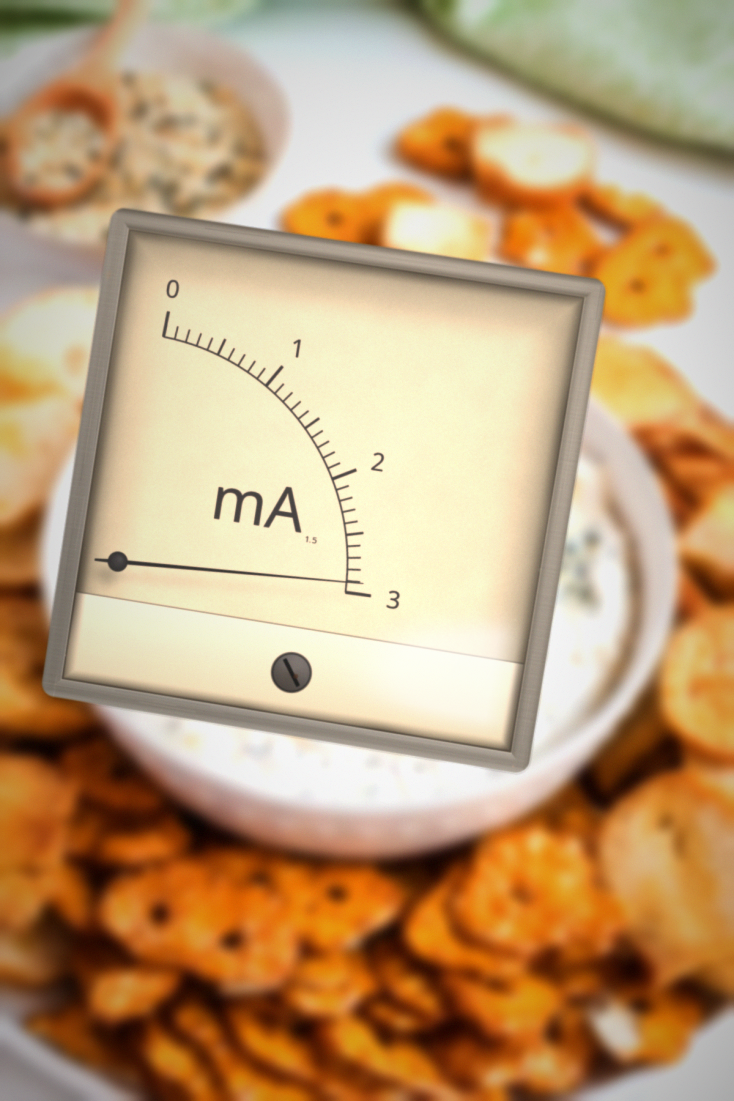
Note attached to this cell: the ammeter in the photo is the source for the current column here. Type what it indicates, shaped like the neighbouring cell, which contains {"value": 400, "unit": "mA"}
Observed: {"value": 2.9, "unit": "mA"}
